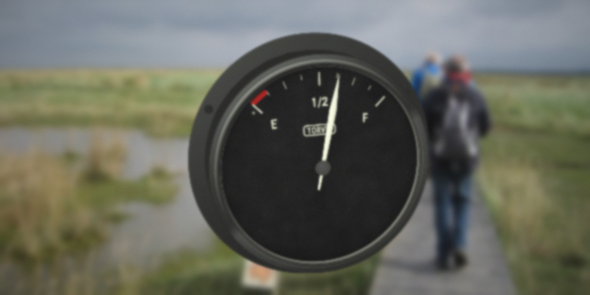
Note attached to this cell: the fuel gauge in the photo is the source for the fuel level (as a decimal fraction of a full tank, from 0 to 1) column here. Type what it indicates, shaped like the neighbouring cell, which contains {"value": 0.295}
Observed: {"value": 0.625}
